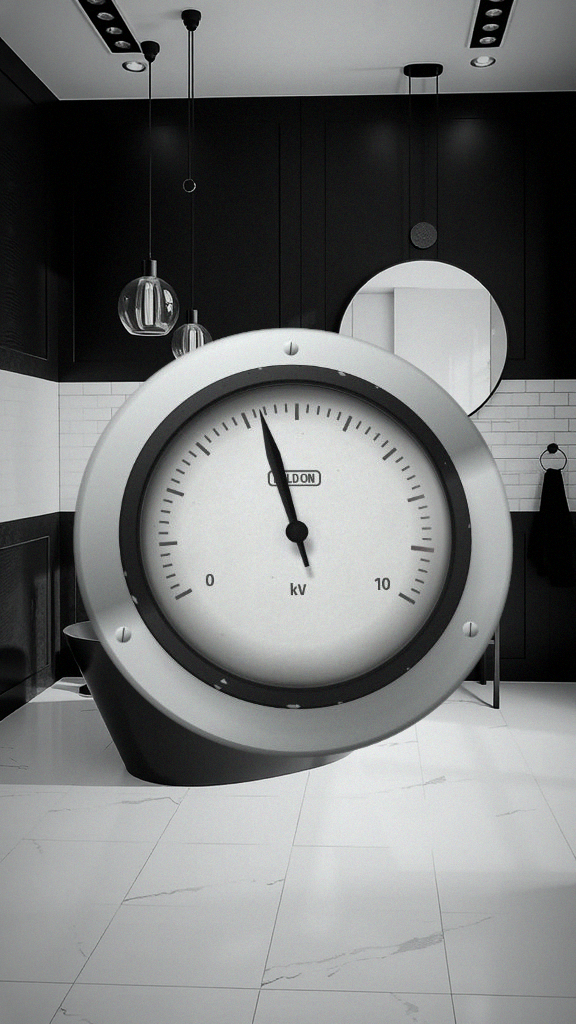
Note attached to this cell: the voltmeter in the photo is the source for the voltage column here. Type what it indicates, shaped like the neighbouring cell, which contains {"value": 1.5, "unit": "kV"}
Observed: {"value": 4.3, "unit": "kV"}
